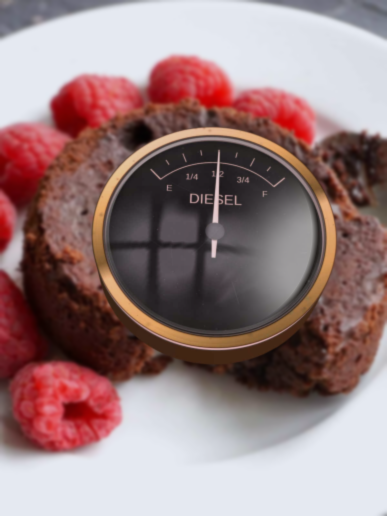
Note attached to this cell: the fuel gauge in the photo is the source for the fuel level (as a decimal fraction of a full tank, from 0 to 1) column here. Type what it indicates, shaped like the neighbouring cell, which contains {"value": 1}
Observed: {"value": 0.5}
